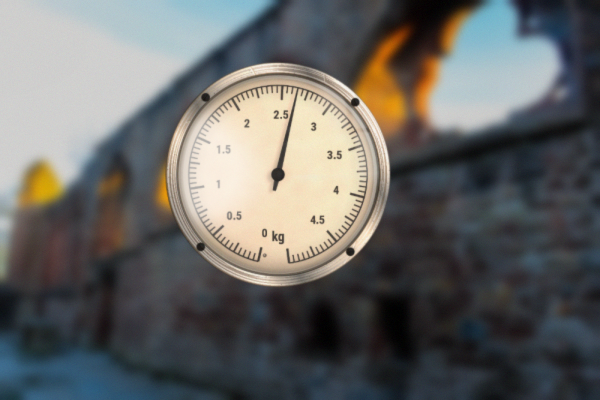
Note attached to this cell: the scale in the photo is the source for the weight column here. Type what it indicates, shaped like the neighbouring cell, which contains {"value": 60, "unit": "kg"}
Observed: {"value": 2.65, "unit": "kg"}
